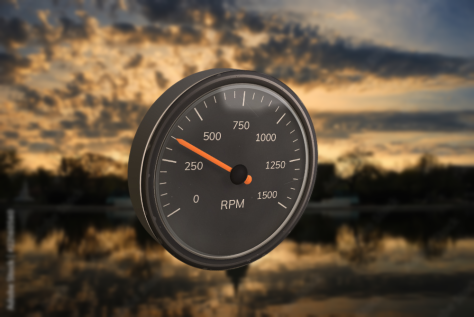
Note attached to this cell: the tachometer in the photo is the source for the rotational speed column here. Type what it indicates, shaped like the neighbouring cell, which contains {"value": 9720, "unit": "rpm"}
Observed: {"value": 350, "unit": "rpm"}
